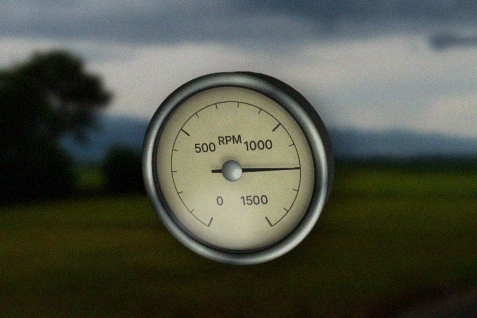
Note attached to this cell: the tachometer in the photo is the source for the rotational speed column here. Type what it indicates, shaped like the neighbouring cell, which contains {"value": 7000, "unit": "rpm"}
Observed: {"value": 1200, "unit": "rpm"}
